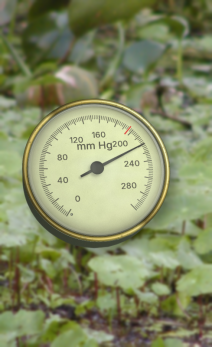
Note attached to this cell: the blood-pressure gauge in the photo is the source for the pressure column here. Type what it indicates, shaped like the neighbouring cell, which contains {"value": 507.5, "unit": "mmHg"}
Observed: {"value": 220, "unit": "mmHg"}
